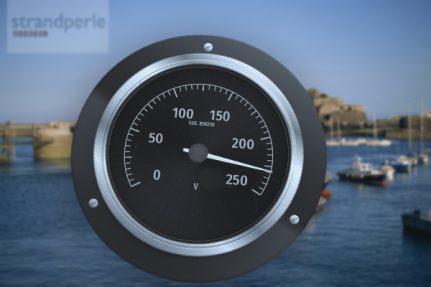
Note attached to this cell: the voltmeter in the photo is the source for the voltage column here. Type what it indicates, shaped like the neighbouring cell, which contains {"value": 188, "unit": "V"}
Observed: {"value": 230, "unit": "V"}
